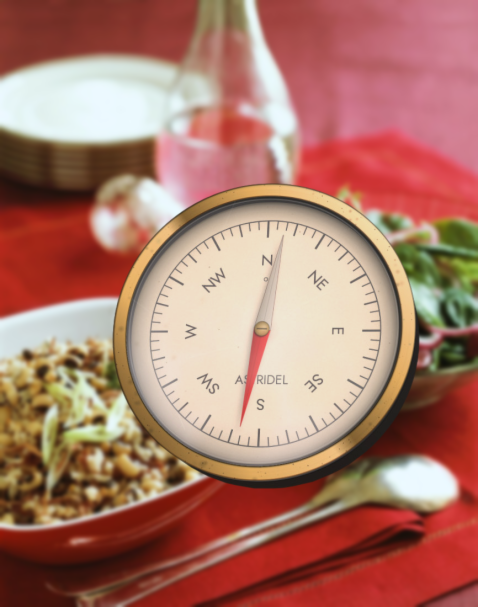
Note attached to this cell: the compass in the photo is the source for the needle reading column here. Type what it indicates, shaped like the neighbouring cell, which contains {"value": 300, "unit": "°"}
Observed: {"value": 190, "unit": "°"}
